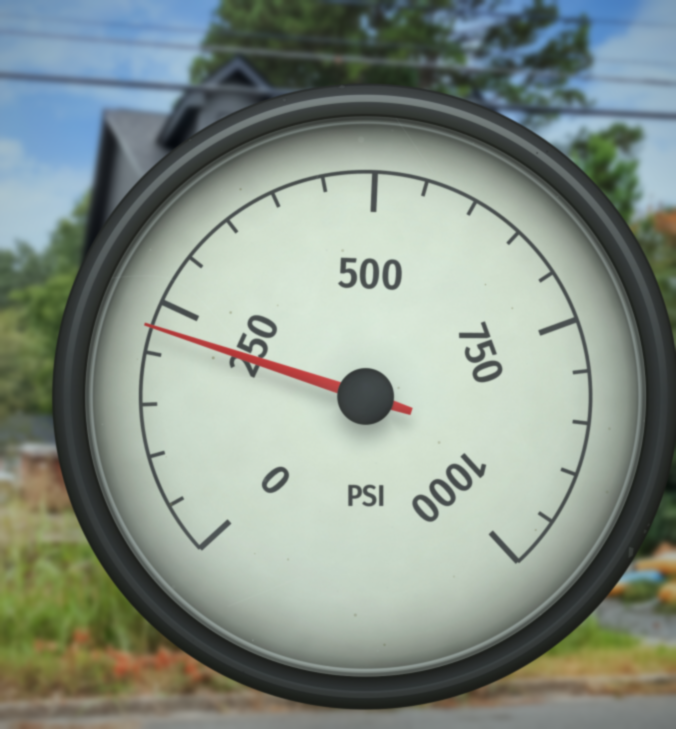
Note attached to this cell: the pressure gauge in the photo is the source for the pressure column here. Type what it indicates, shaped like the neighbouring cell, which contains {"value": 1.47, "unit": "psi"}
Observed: {"value": 225, "unit": "psi"}
